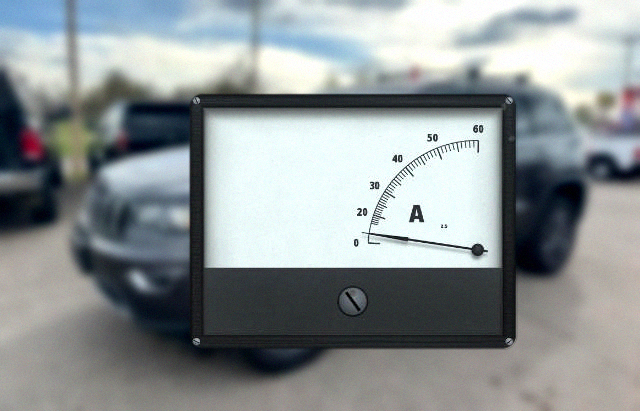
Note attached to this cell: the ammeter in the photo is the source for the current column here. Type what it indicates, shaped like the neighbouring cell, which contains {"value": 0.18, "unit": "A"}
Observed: {"value": 10, "unit": "A"}
